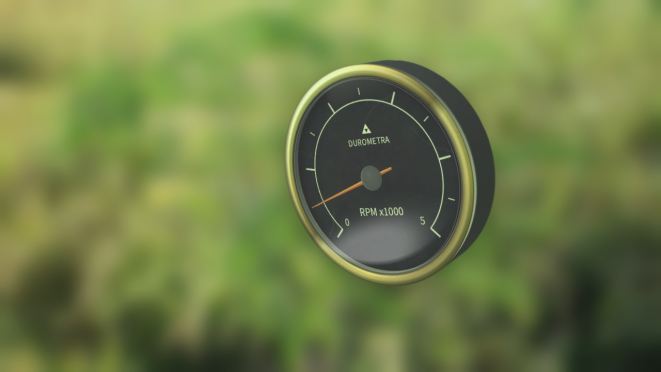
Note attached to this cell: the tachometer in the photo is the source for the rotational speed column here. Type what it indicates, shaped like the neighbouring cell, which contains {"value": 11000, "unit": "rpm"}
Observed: {"value": 500, "unit": "rpm"}
